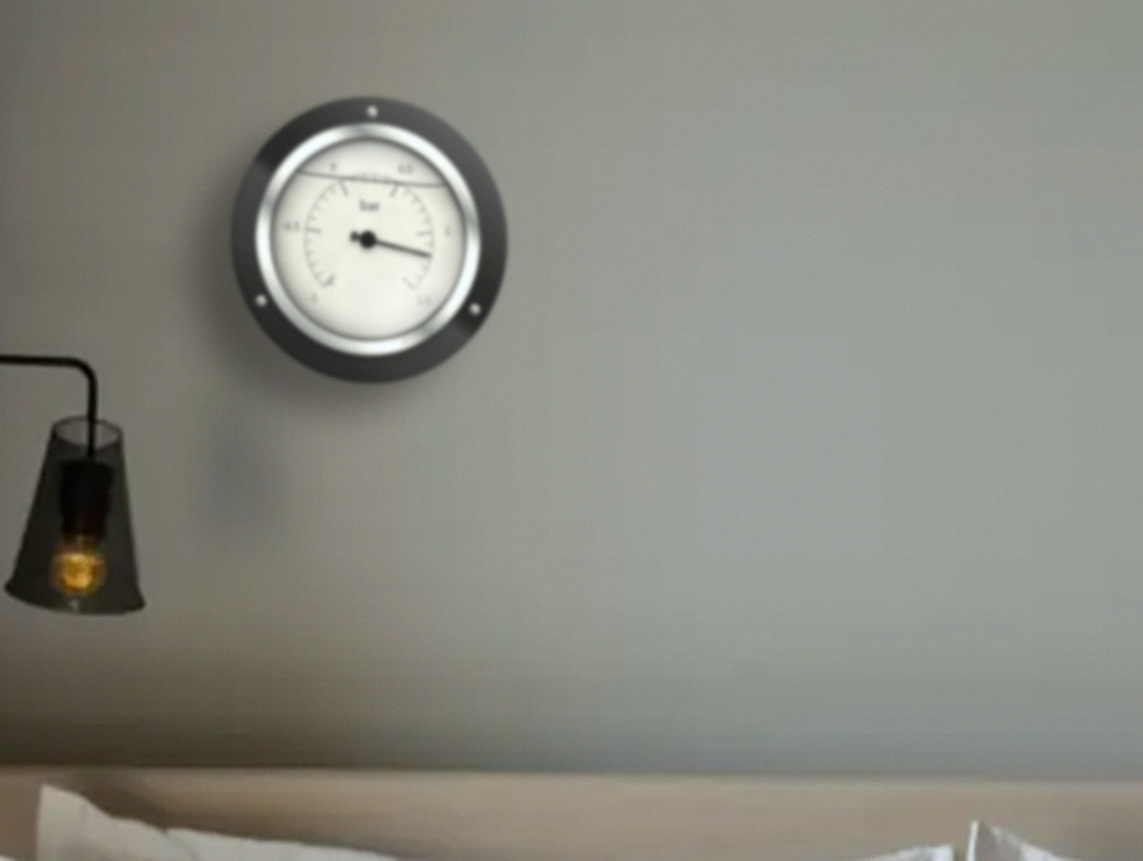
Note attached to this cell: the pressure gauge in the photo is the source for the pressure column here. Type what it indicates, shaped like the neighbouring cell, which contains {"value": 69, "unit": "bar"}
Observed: {"value": 1.2, "unit": "bar"}
